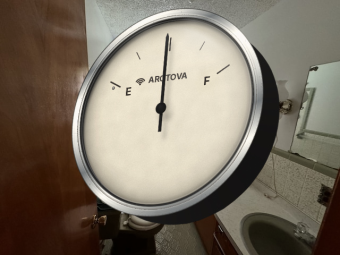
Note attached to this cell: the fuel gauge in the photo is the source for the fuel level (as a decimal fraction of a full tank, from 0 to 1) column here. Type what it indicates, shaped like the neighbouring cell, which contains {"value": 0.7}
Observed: {"value": 0.5}
